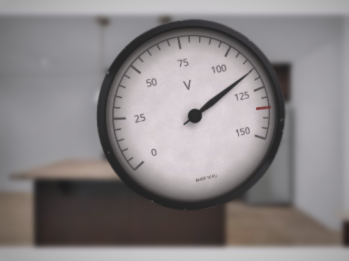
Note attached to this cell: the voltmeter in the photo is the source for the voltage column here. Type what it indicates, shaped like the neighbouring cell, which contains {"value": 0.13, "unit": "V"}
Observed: {"value": 115, "unit": "V"}
